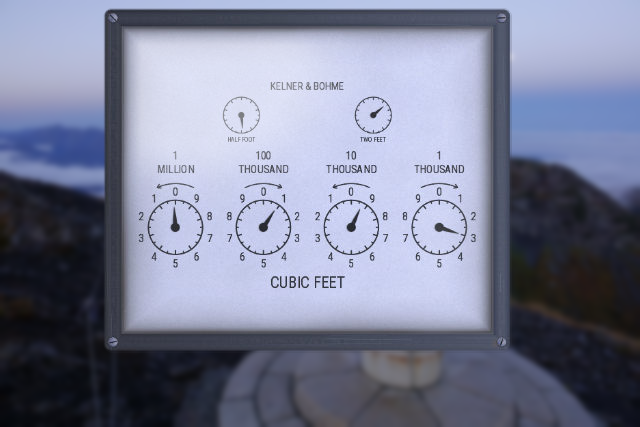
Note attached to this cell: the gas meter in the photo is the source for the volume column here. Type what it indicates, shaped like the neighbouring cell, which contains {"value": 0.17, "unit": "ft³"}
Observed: {"value": 9300, "unit": "ft³"}
